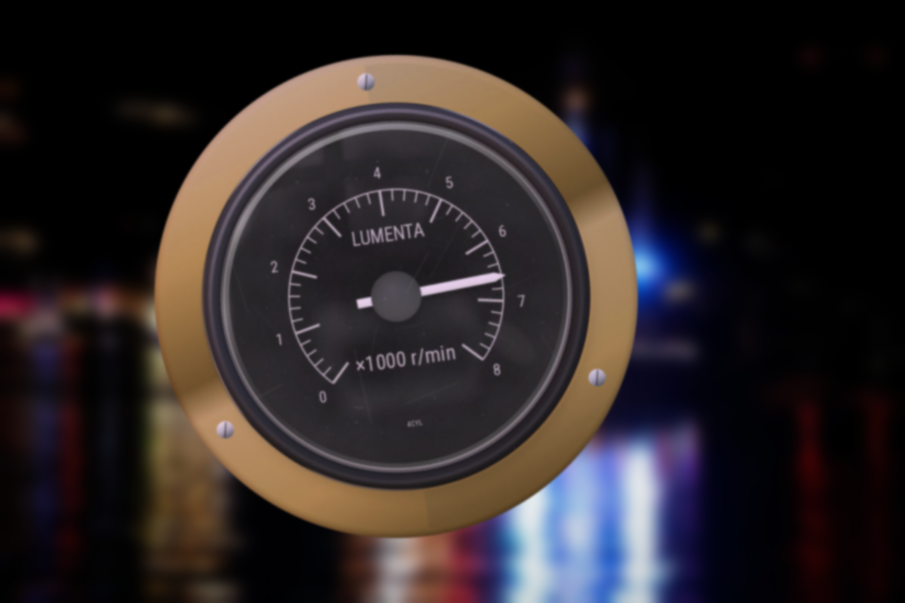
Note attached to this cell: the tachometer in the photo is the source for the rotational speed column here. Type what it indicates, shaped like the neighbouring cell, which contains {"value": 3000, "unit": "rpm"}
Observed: {"value": 6600, "unit": "rpm"}
